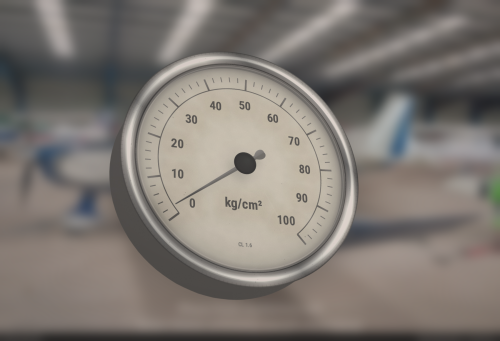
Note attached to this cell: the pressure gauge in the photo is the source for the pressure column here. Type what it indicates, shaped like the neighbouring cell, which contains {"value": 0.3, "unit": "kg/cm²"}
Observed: {"value": 2, "unit": "kg/cm²"}
